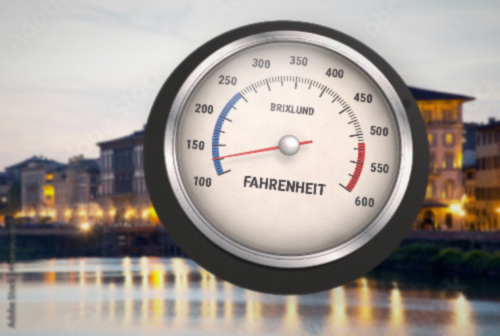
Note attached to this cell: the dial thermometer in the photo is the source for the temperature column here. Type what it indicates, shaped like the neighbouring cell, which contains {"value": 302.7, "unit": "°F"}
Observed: {"value": 125, "unit": "°F"}
